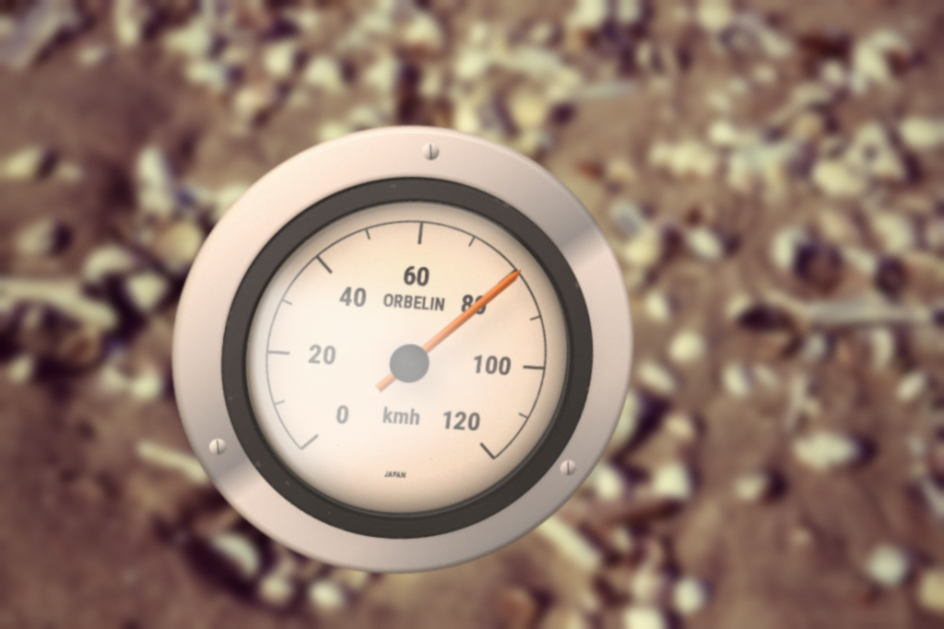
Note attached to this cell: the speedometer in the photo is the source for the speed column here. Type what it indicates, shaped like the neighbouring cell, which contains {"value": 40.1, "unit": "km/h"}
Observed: {"value": 80, "unit": "km/h"}
